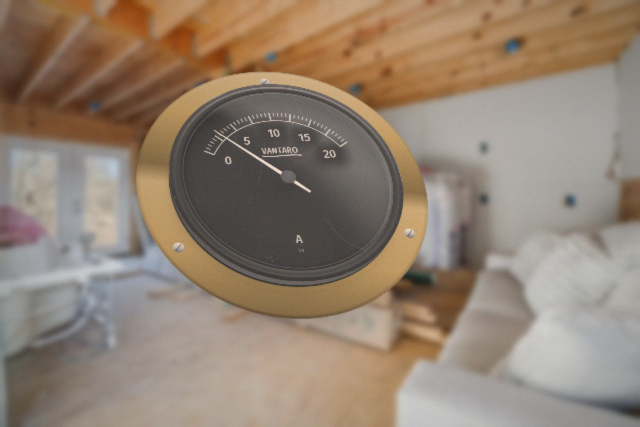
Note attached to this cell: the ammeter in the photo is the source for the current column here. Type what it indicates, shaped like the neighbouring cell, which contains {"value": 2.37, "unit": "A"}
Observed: {"value": 2.5, "unit": "A"}
